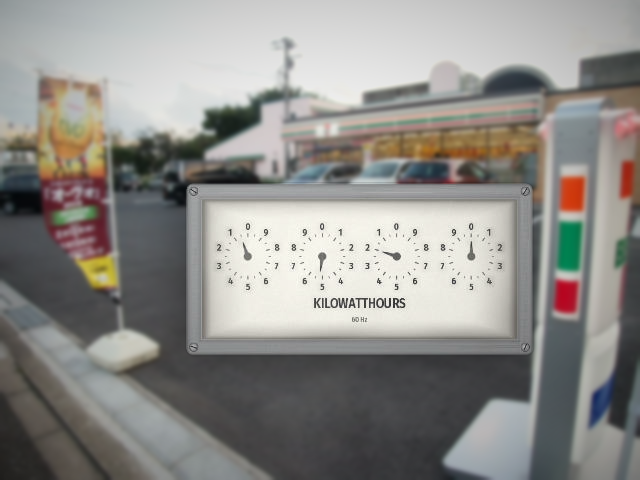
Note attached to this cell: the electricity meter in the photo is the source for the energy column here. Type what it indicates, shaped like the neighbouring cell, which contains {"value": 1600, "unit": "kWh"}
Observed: {"value": 520, "unit": "kWh"}
